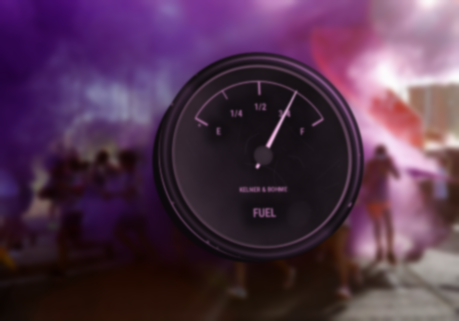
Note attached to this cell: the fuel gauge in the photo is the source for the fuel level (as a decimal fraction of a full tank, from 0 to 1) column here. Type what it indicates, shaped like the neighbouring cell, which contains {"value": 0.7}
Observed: {"value": 0.75}
